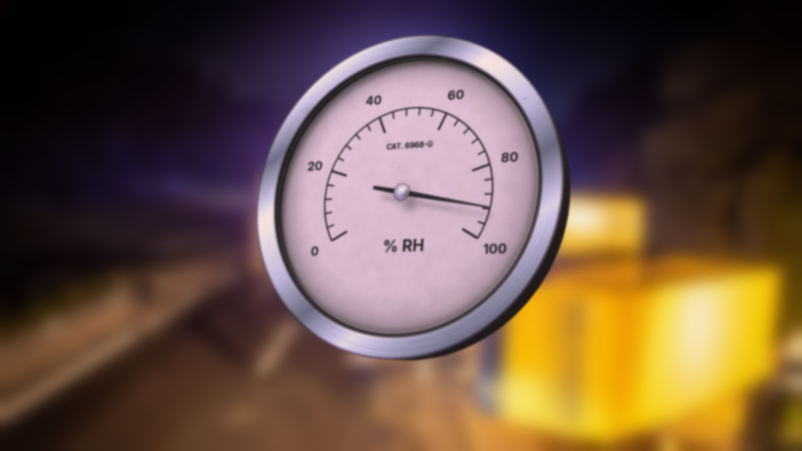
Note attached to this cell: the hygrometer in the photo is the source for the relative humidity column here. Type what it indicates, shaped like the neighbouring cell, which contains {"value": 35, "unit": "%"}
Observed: {"value": 92, "unit": "%"}
